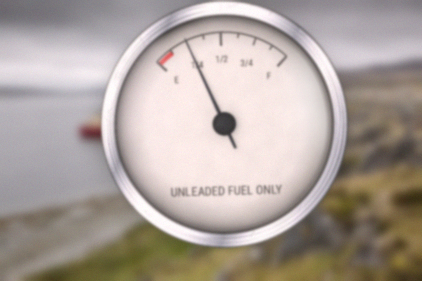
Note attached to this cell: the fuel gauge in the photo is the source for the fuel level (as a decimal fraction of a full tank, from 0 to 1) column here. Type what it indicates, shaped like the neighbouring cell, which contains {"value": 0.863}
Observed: {"value": 0.25}
